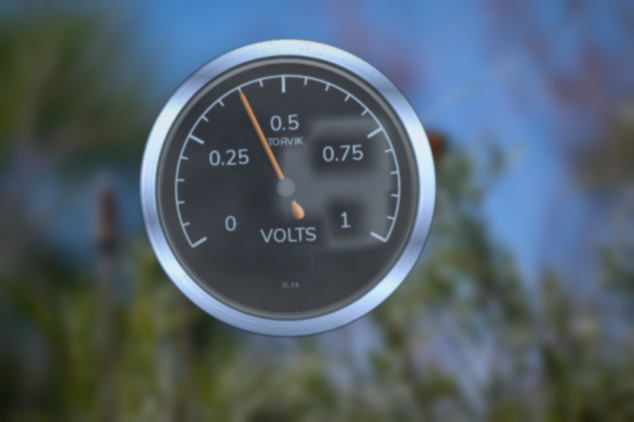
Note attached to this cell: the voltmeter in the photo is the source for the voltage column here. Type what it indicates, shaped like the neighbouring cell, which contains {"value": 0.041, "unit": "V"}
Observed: {"value": 0.4, "unit": "V"}
